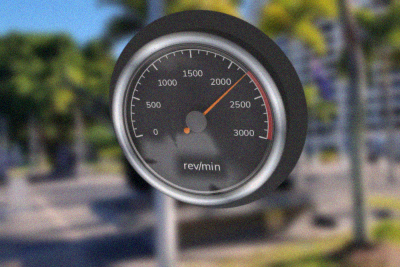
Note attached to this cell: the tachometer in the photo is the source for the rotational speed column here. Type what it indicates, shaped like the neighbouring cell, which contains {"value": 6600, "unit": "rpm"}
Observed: {"value": 2200, "unit": "rpm"}
